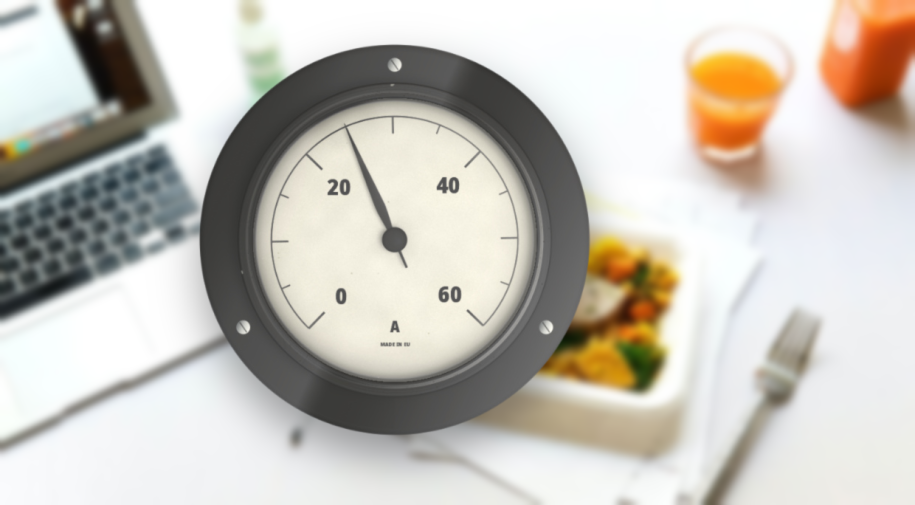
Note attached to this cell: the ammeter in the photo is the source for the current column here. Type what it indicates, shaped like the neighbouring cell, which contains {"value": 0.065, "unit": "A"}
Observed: {"value": 25, "unit": "A"}
